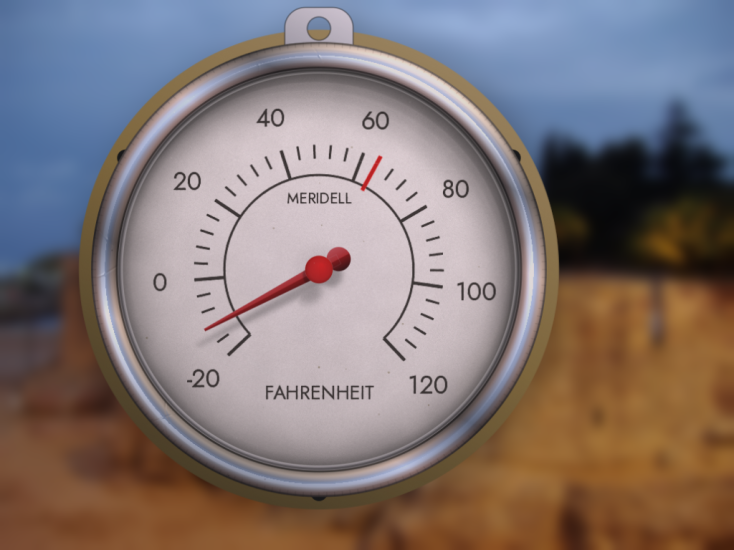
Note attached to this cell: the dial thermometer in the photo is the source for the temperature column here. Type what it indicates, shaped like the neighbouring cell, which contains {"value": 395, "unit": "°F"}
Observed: {"value": -12, "unit": "°F"}
